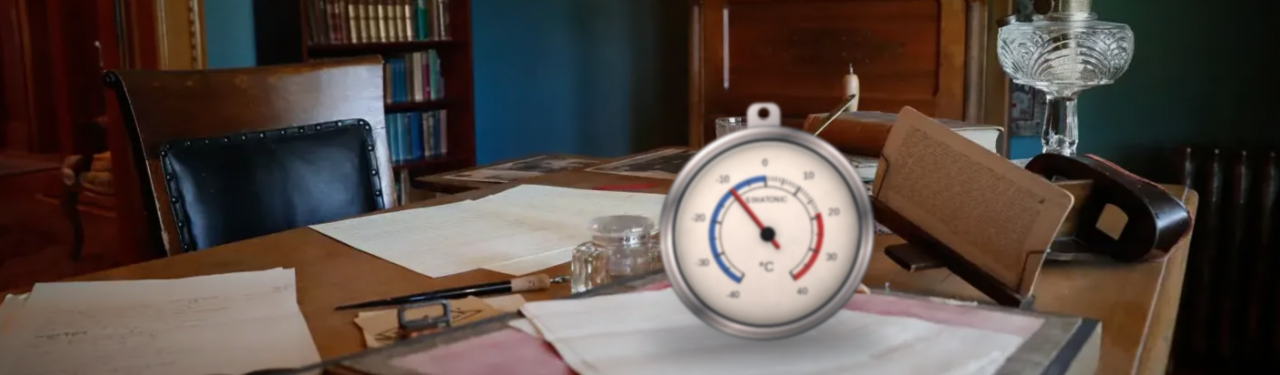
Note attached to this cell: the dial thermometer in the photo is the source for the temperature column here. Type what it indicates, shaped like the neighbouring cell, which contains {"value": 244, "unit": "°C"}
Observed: {"value": -10, "unit": "°C"}
